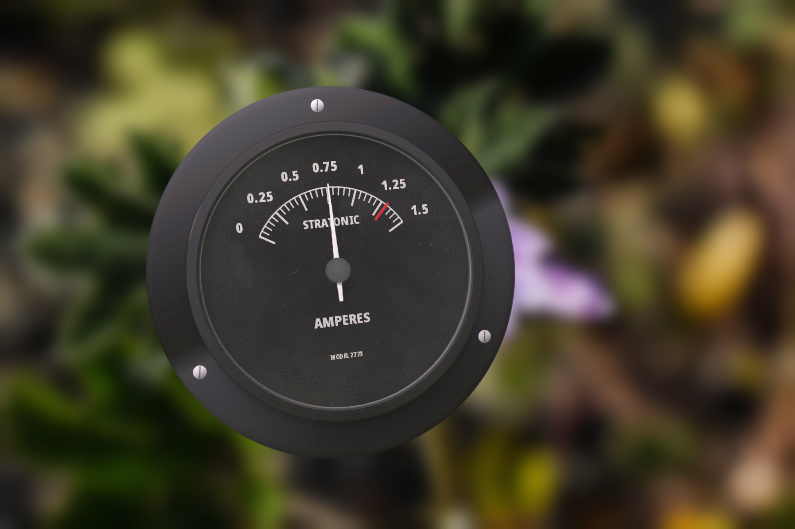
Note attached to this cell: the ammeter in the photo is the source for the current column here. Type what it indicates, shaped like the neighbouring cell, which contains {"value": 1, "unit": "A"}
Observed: {"value": 0.75, "unit": "A"}
